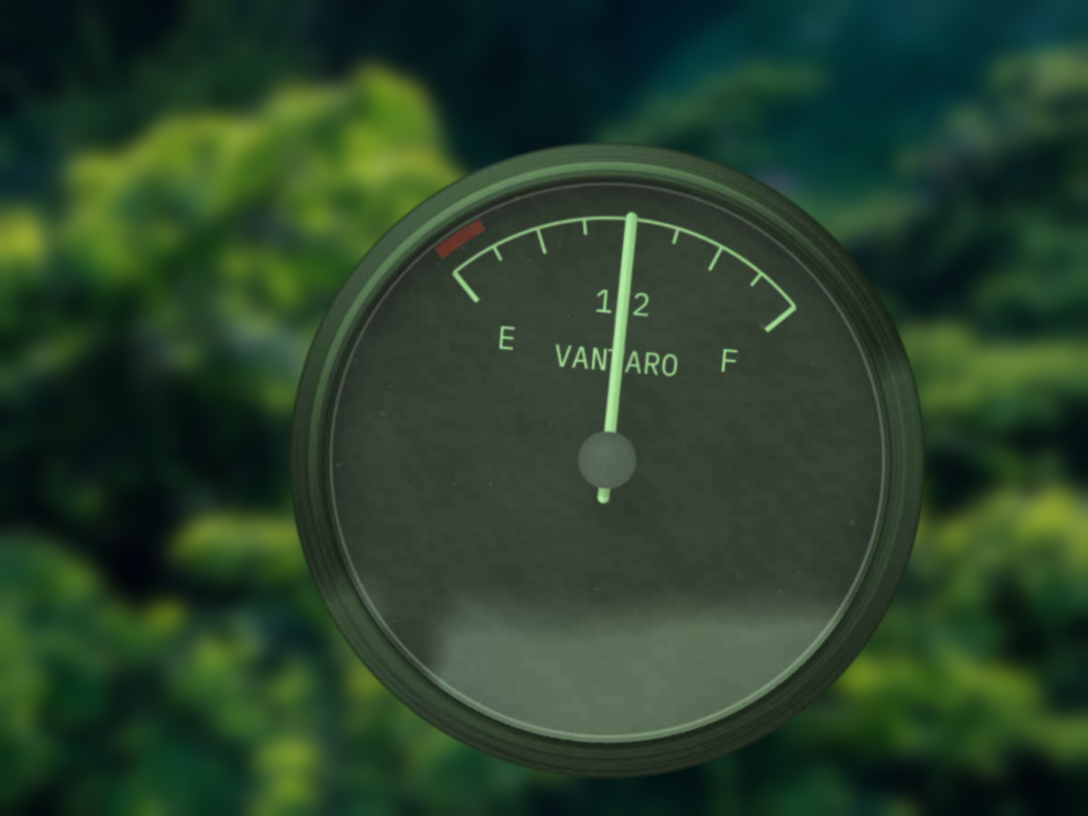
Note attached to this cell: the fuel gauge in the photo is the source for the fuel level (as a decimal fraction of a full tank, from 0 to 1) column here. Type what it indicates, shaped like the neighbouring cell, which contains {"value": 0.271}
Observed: {"value": 0.5}
